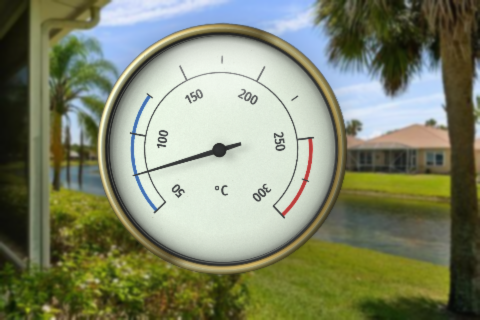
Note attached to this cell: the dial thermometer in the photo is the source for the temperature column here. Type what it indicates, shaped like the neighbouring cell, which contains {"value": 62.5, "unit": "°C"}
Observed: {"value": 75, "unit": "°C"}
